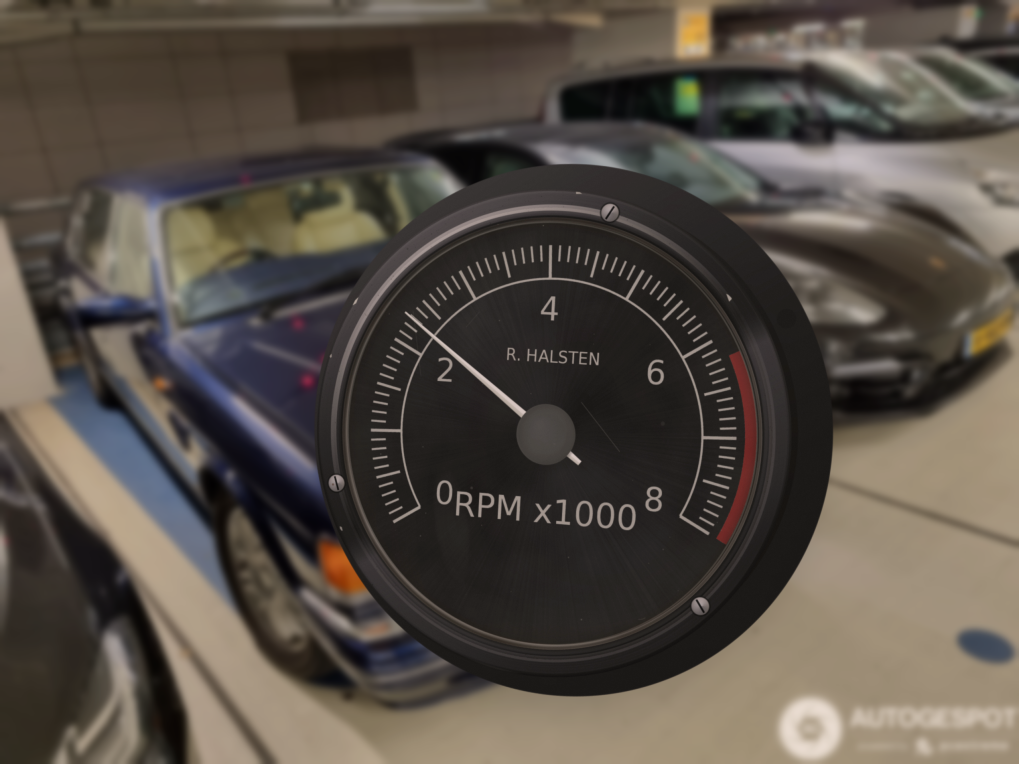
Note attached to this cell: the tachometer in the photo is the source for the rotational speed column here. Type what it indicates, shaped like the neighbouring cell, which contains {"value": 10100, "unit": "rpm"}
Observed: {"value": 2300, "unit": "rpm"}
